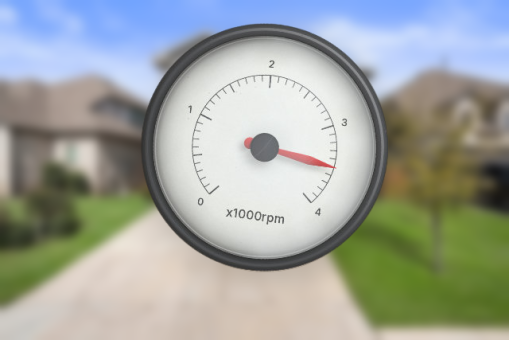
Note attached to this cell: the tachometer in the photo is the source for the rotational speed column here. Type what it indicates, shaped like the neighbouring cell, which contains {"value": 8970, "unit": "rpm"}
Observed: {"value": 3500, "unit": "rpm"}
